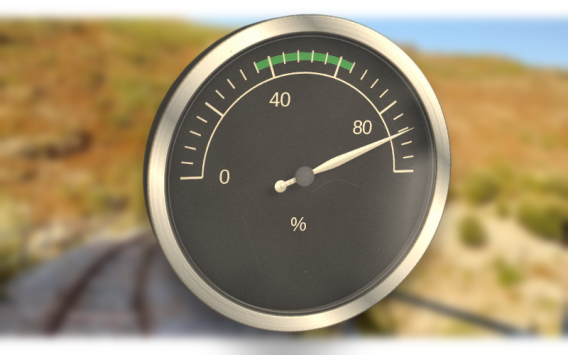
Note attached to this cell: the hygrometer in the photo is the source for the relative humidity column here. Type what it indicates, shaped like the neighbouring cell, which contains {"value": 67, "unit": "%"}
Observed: {"value": 88, "unit": "%"}
